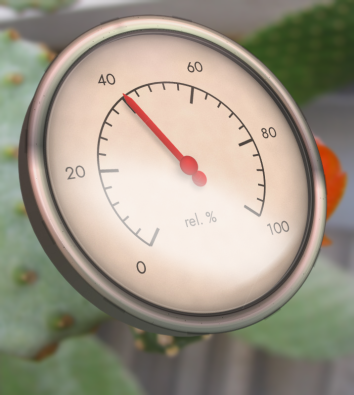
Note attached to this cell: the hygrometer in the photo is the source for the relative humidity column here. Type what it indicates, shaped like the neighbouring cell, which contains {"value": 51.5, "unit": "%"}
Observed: {"value": 40, "unit": "%"}
